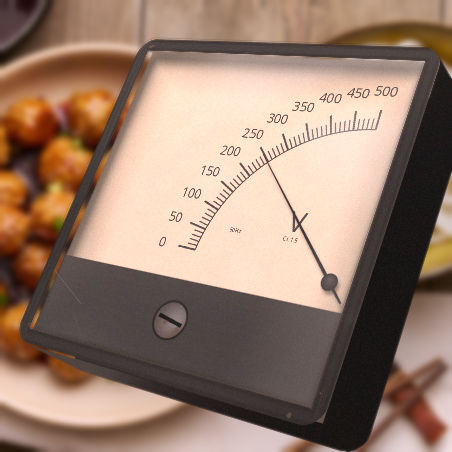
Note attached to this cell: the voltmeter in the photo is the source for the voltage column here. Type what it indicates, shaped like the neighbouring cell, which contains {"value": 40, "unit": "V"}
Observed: {"value": 250, "unit": "V"}
